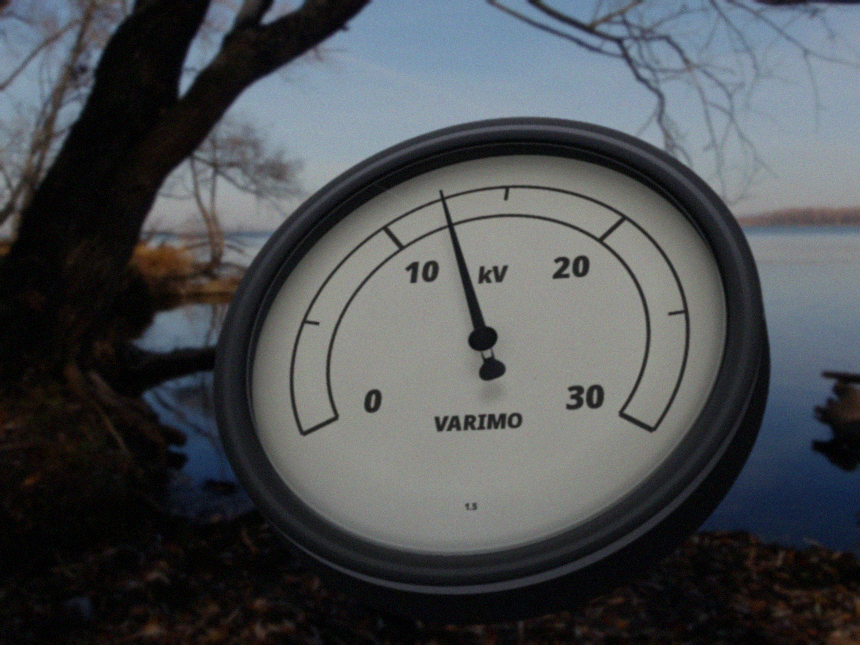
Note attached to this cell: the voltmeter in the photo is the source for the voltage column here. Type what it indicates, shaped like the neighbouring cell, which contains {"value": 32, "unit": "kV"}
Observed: {"value": 12.5, "unit": "kV"}
